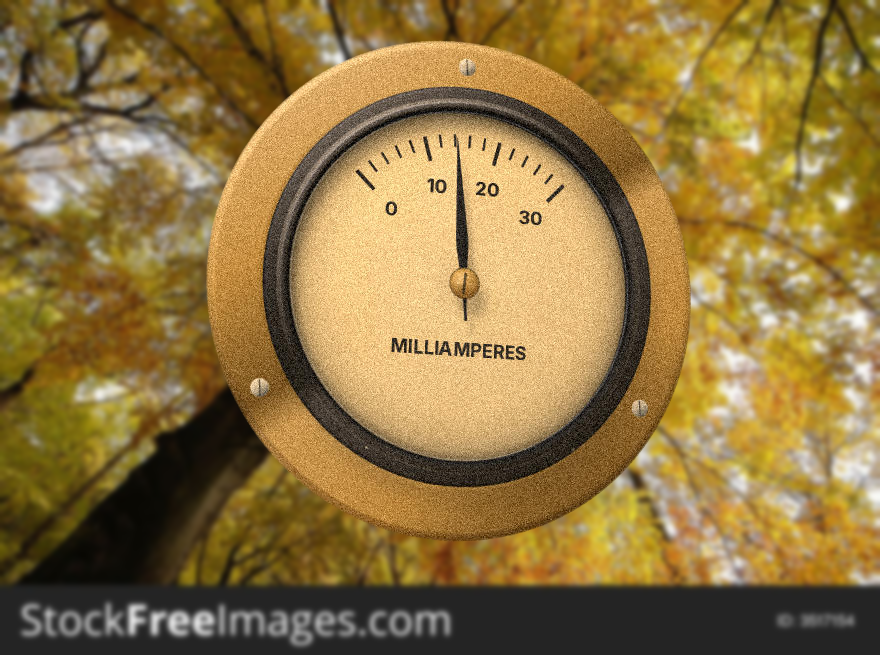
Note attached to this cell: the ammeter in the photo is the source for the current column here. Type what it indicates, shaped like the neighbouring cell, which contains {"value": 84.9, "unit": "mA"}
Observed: {"value": 14, "unit": "mA"}
